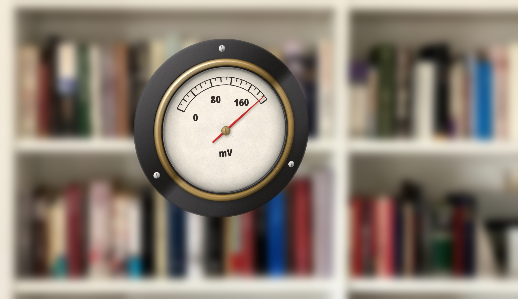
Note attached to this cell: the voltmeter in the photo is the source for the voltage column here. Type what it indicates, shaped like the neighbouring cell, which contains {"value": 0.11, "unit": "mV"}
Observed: {"value": 190, "unit": "mV"}
